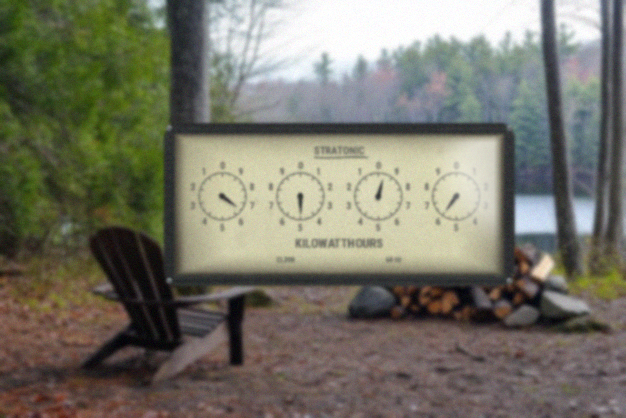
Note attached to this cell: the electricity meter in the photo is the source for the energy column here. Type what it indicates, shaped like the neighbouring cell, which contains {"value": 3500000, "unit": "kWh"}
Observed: {"value": 6496, "unit": "kWh"}
